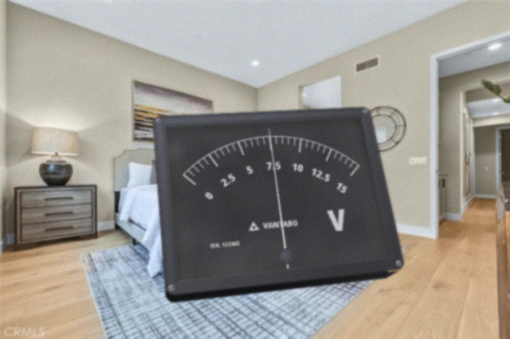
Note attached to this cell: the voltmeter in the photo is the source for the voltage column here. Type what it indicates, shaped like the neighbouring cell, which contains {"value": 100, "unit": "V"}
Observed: {"value": 7.5, "unit": "V"}
